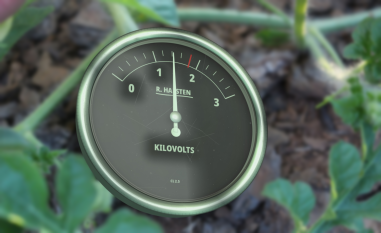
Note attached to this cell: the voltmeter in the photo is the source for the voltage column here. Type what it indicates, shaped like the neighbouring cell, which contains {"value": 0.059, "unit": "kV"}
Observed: {"value": 1.4, "unit": "kV"}
